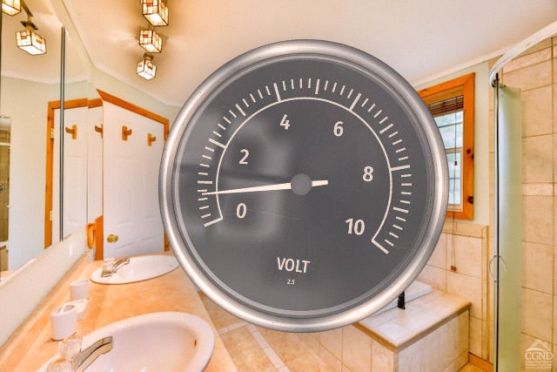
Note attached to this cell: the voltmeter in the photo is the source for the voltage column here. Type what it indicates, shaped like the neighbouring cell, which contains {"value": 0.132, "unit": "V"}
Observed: {"value": 0.7, "unit": "V"}
